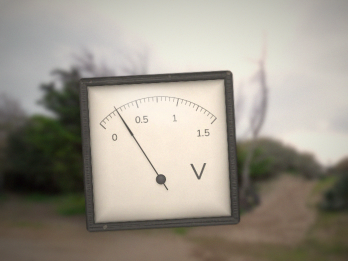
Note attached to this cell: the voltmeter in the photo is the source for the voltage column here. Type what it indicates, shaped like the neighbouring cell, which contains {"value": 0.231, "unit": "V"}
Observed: {"value": 0.25, "unit": "V"}
